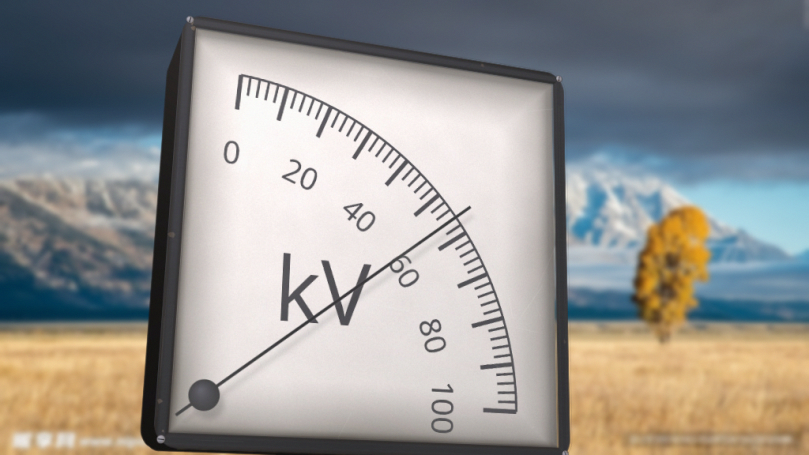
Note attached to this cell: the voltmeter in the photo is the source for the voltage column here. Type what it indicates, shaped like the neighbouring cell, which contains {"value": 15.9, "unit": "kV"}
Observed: {"value": 56, "unit": "kV"}
